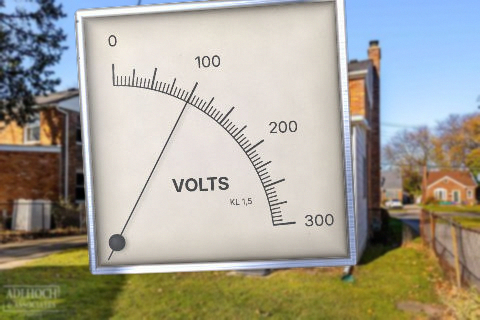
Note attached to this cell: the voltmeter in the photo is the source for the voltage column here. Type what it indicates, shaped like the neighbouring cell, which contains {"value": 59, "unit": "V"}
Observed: {"value": 100, "unit": "V"}
